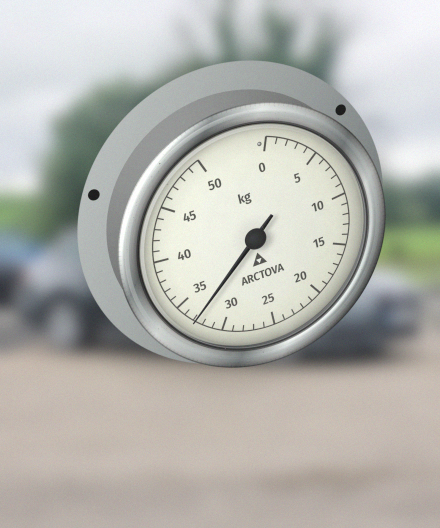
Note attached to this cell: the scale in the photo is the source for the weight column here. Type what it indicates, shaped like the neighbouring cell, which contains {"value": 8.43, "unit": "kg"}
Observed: {"value": 33, "unit": "kg"}
